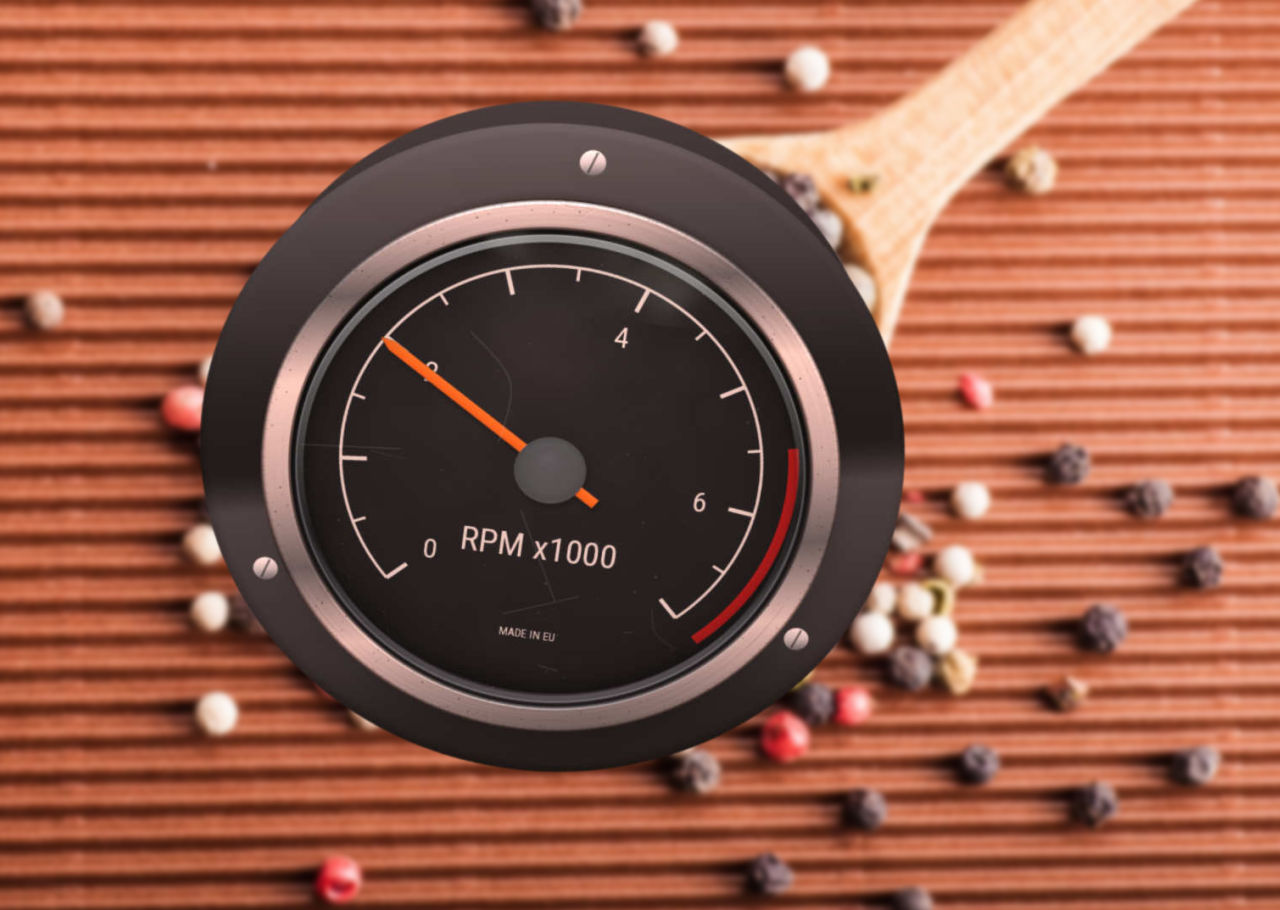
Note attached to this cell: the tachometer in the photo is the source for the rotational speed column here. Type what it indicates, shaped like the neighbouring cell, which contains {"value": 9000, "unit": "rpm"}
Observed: {"value": 2000, "unit": "rpm"}
